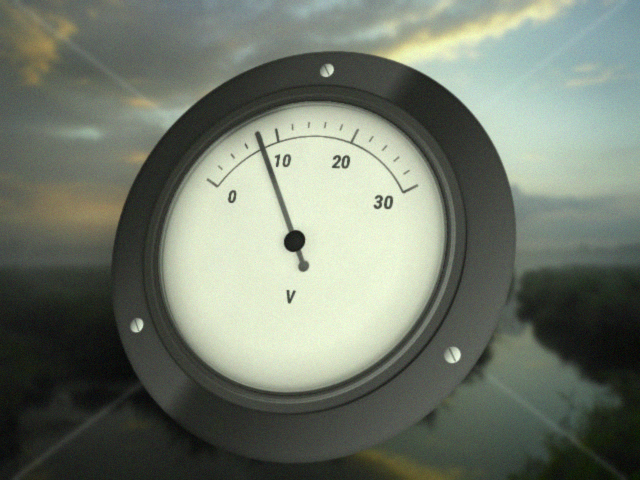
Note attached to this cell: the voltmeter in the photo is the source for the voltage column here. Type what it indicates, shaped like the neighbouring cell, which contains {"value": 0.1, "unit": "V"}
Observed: {"value": 8, "unit": "V"}
